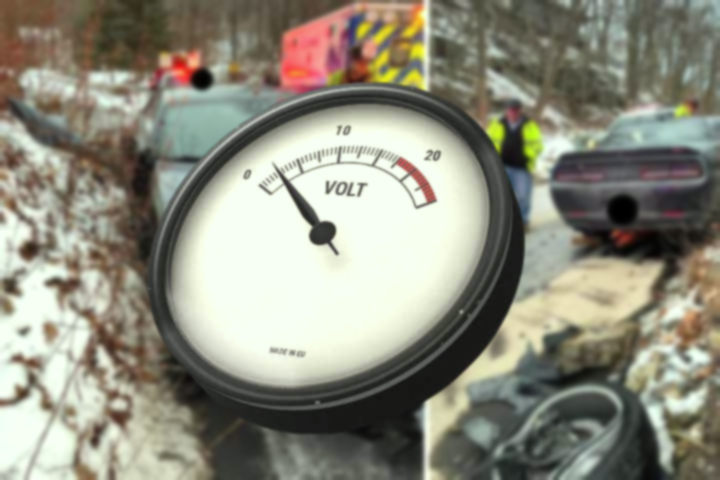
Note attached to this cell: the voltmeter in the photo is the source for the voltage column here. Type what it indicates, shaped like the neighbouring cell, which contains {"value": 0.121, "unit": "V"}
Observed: {"value": 2.5, "unit": "V"}
